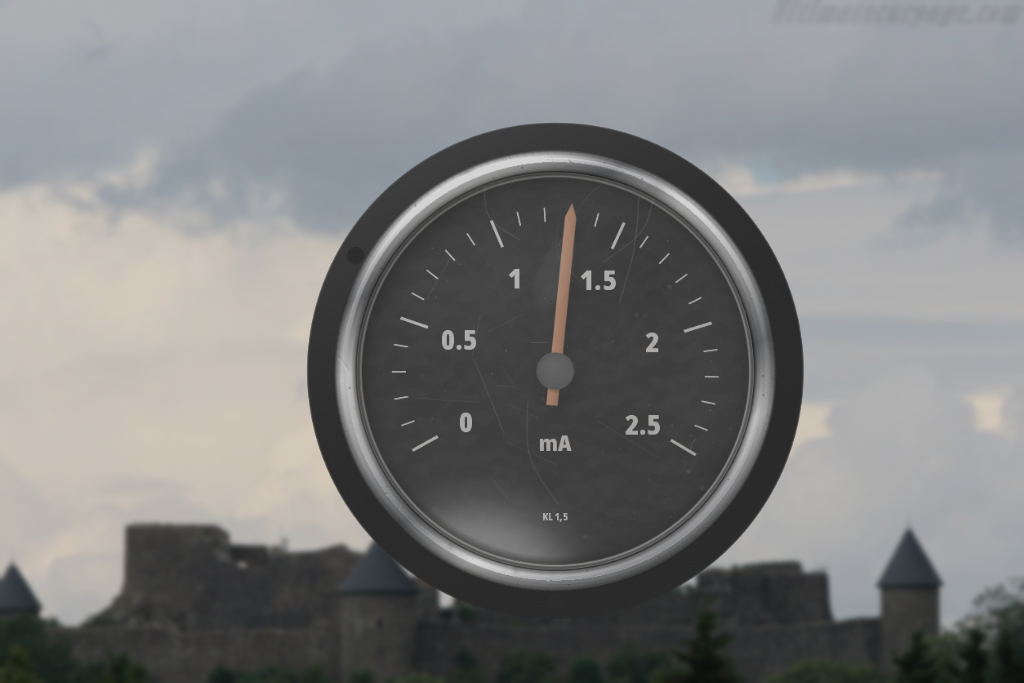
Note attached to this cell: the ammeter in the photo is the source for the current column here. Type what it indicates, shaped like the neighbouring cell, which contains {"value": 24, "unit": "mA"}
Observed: {"value": 1.3, "unit": "mA"}
